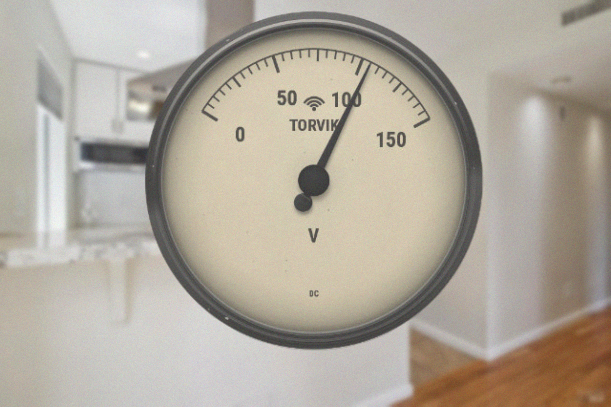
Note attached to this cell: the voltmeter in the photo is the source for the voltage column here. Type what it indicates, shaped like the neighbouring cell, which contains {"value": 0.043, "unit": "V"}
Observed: {"value": 105, "unit": "V"}
